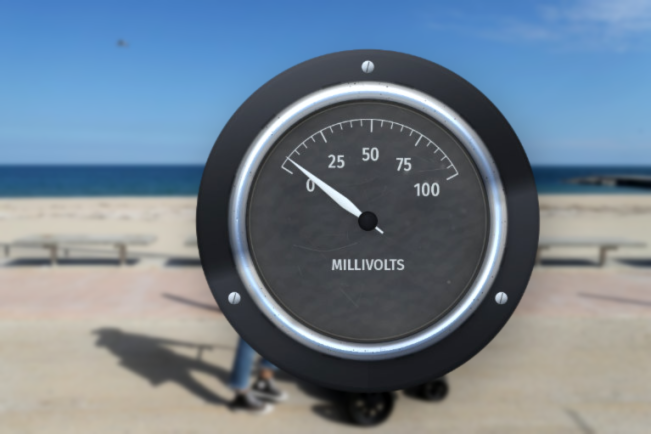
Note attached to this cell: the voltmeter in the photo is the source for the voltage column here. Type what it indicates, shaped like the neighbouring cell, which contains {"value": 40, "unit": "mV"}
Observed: {"value": 5, "unit": "mV"}
